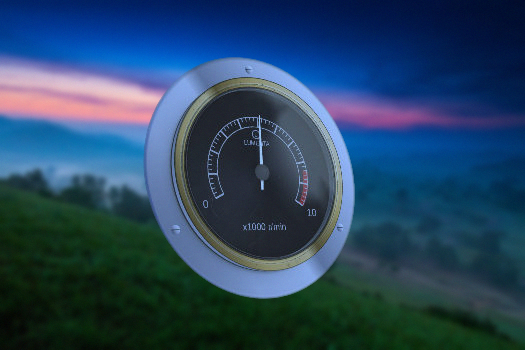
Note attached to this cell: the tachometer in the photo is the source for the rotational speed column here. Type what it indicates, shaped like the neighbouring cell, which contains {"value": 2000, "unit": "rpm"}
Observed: {"value": 5000, "unit": "rpm"}
